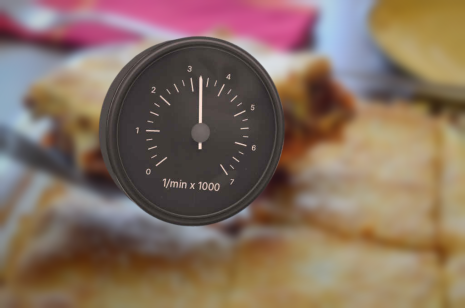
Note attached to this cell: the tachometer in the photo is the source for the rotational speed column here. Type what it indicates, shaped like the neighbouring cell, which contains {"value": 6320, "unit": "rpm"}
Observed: {"value": 3250, "unit": "rpm"}
